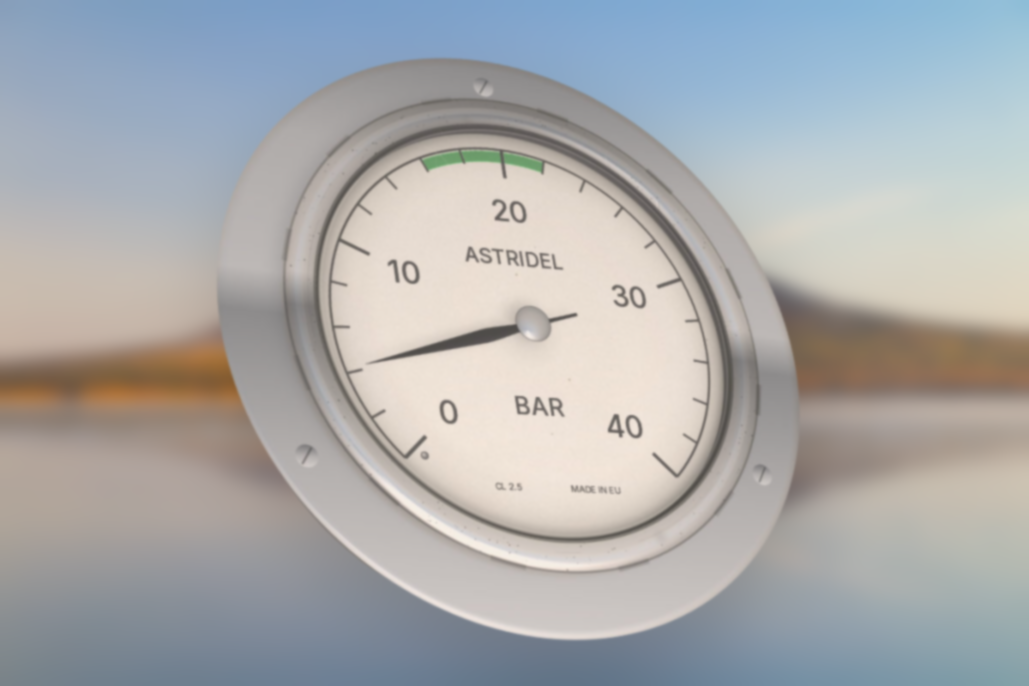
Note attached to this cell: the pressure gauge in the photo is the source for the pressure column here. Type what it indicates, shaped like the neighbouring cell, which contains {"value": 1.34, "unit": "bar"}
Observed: {"value": 4, "unit": "bar"}
